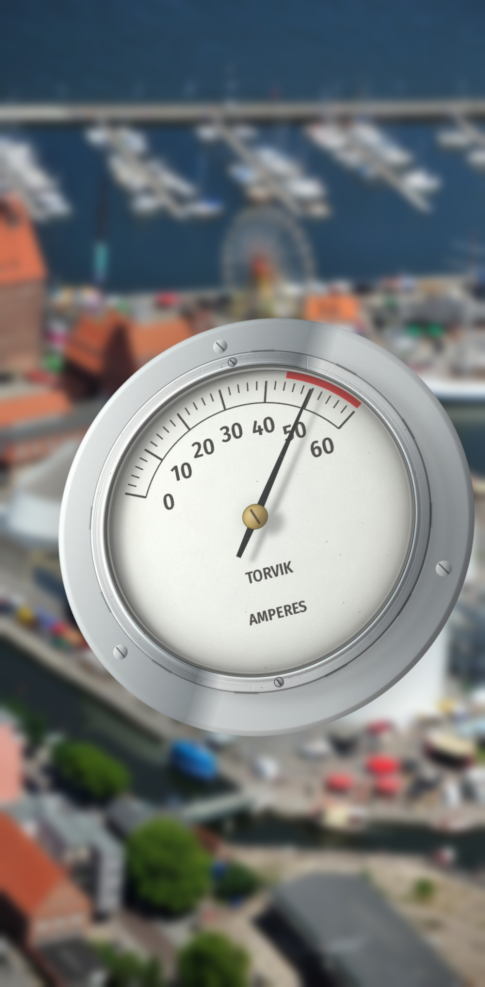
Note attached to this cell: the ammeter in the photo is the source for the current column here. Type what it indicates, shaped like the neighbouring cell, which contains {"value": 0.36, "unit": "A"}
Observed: {"value": 50, "unit": "A"}
